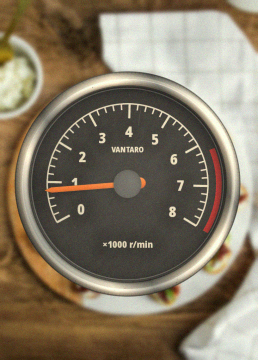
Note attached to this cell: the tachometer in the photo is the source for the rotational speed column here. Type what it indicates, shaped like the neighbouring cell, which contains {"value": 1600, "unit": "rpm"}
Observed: {"value": 800, "unit": "rpm"}
